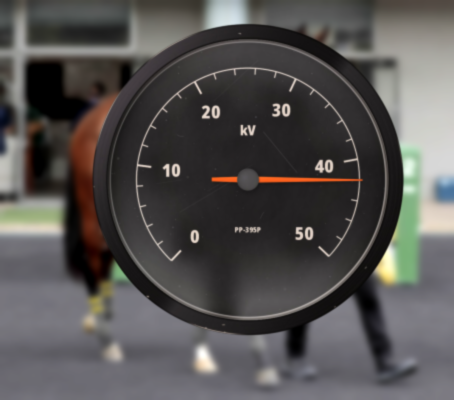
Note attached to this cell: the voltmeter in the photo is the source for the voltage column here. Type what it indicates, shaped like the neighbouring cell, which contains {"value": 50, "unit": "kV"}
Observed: {"value": 42, "unit": "kV"}
